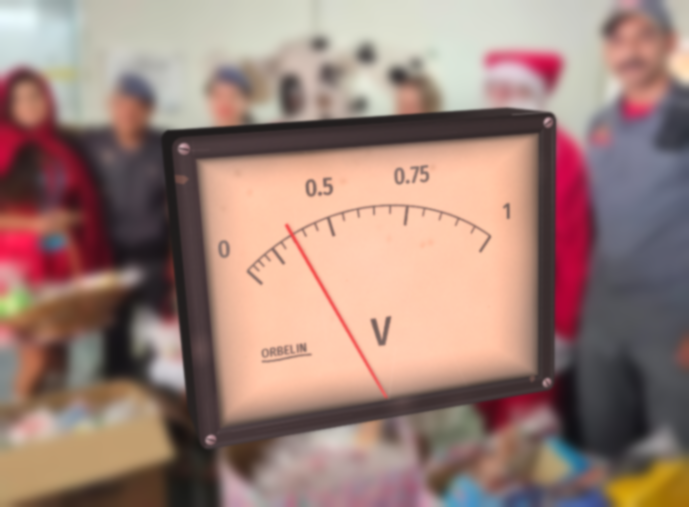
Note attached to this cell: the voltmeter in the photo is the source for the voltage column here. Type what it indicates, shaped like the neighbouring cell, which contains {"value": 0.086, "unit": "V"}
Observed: {"value": 0.35, "unit": "V"}
